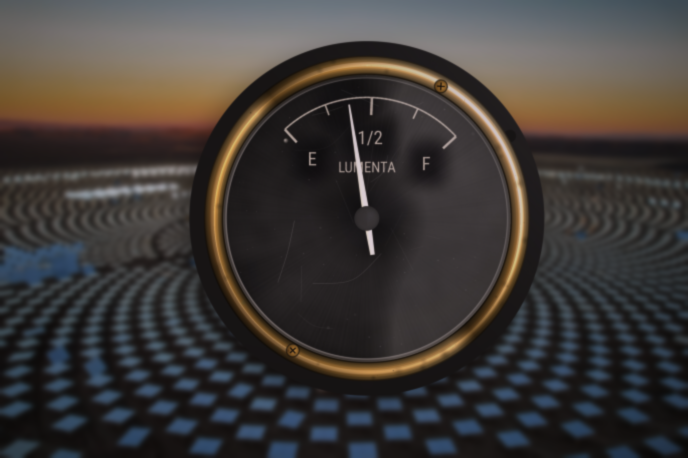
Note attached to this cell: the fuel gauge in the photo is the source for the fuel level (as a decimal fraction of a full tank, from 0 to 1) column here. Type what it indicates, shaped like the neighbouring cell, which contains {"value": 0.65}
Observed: {"value": 0.375}
